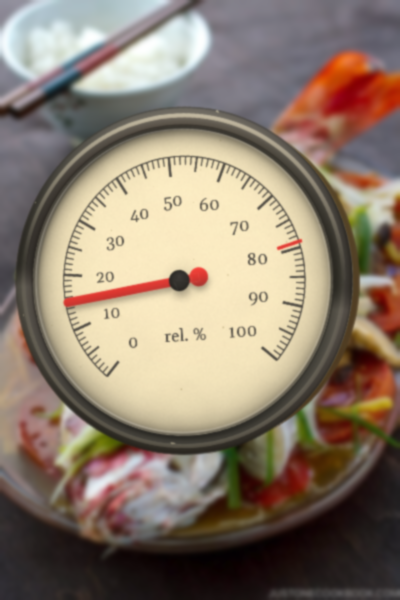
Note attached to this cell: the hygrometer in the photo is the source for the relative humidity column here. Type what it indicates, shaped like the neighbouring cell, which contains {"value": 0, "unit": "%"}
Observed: {"value": 15, "unit": "%"}
